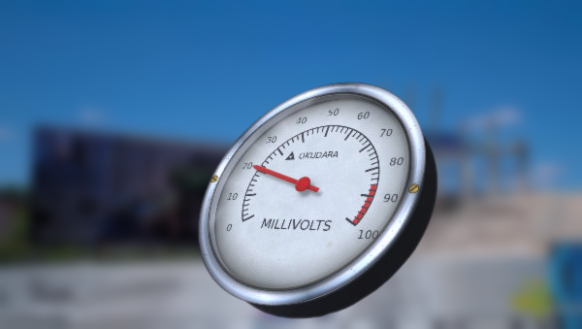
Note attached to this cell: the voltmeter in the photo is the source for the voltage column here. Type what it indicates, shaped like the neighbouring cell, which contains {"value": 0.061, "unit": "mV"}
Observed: {"value": 20, "unit": "mV"}
